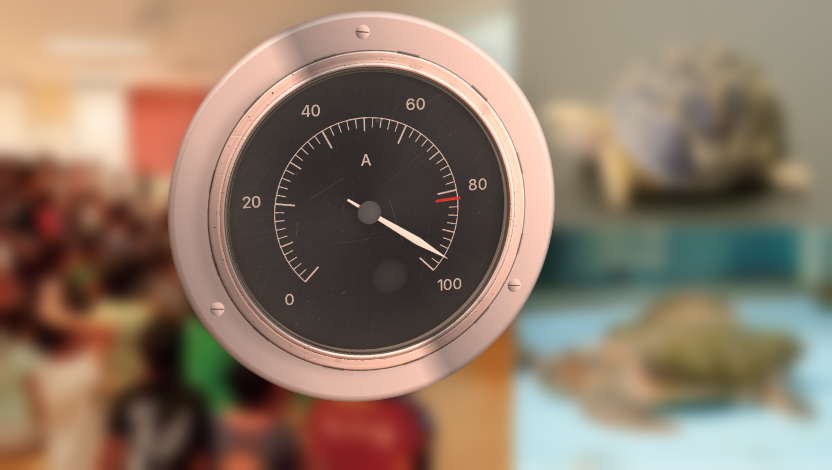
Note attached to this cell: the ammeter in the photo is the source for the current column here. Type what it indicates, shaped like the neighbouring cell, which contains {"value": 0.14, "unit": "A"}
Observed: {"value": 96, "unit": "A"}
